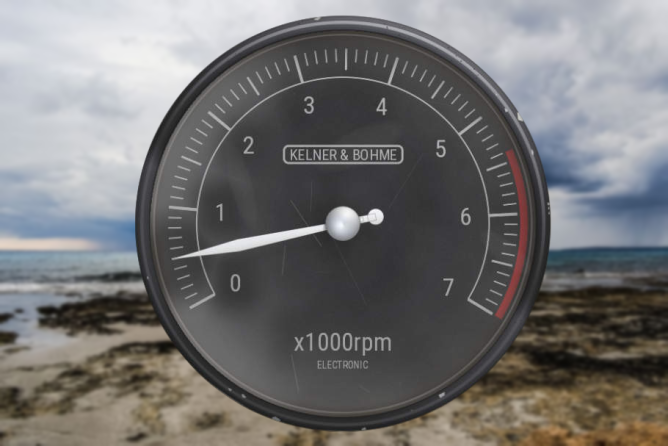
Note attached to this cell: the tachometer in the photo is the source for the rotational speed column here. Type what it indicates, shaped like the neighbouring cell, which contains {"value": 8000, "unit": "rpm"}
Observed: {"value": 500, "unit": "rpm"}
